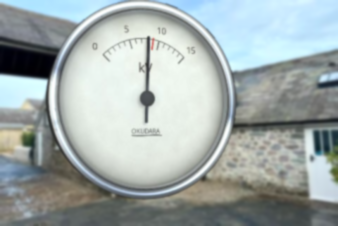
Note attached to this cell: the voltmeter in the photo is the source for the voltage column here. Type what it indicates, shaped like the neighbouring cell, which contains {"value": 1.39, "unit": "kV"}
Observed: {"value": 8, "unit": "kV"}
